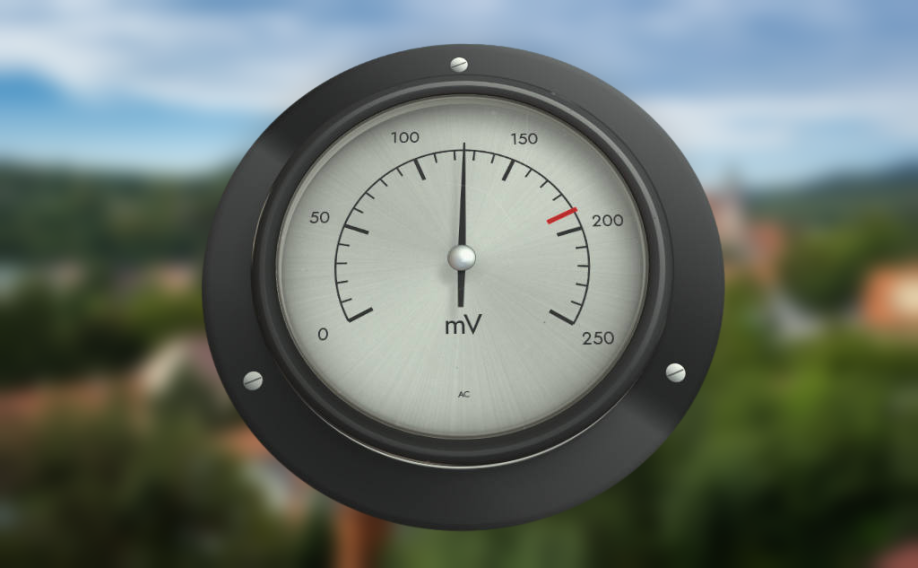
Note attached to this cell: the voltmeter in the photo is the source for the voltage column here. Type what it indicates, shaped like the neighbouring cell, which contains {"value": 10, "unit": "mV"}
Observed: {"value": 125, "unit": "mV"}
